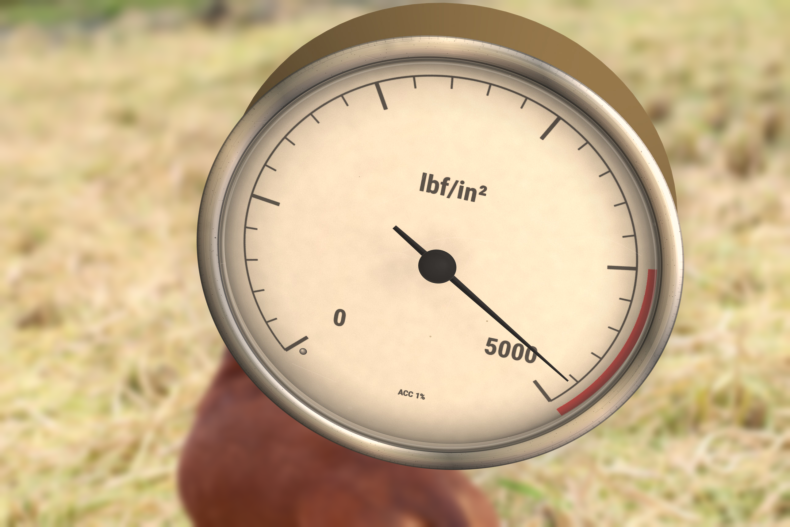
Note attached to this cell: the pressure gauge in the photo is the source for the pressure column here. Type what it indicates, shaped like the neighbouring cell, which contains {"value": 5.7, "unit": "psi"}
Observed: {"value": 4800, "unit": "psi"}
